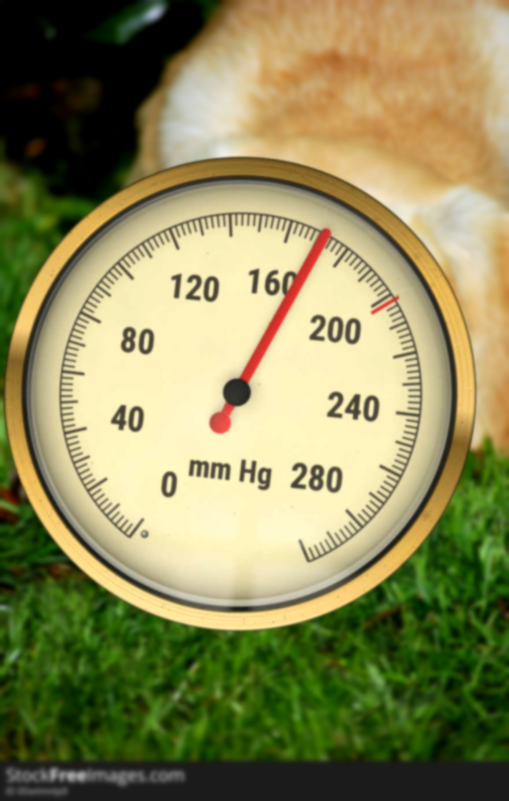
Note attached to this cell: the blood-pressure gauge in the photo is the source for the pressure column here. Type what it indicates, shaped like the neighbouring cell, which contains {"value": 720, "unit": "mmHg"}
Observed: {"value": 172, "unit": "mmHg"}
